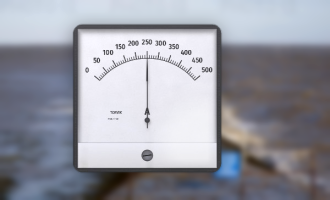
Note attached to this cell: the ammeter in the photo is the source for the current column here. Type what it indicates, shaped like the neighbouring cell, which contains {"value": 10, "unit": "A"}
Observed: {"value": 250, "unit": "A"}
